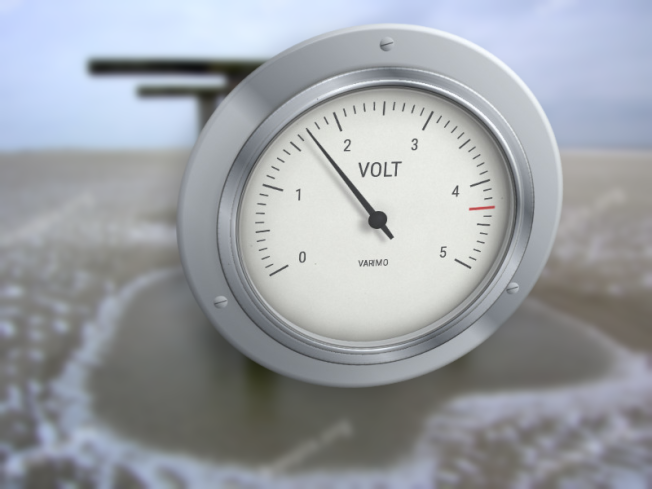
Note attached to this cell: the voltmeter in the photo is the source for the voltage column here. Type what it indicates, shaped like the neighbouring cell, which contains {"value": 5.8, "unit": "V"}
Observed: {"value": 1.7, "unit": "V"}
